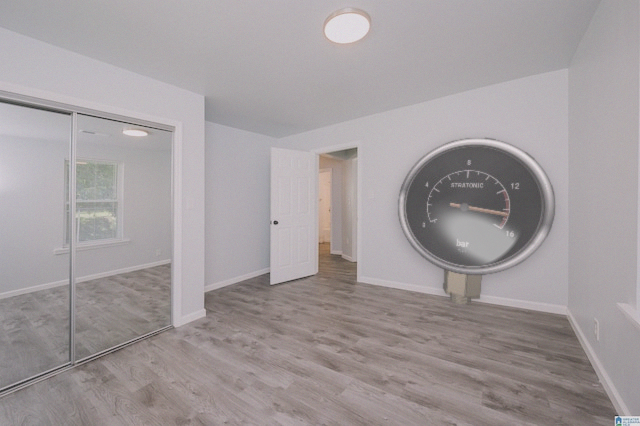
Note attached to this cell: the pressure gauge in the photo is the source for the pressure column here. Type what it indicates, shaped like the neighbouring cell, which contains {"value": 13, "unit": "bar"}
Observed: {"value": 14.5, "unit": "bar"}
